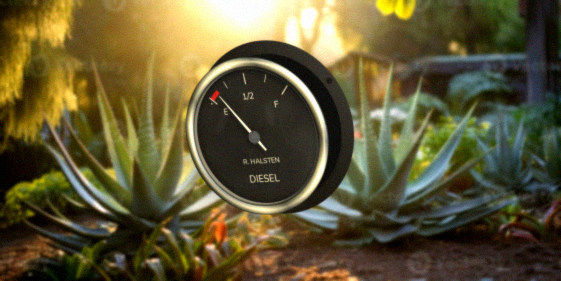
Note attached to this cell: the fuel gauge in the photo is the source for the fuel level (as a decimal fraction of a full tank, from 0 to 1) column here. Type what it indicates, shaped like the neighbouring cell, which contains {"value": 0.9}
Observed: {"value": 0.125}
